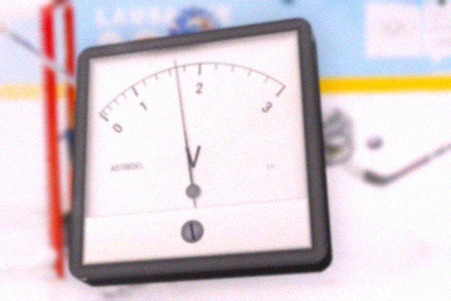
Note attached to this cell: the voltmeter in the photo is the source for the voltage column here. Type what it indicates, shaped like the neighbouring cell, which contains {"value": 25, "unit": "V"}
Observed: {"value": 1.7, "unit": "V"}
